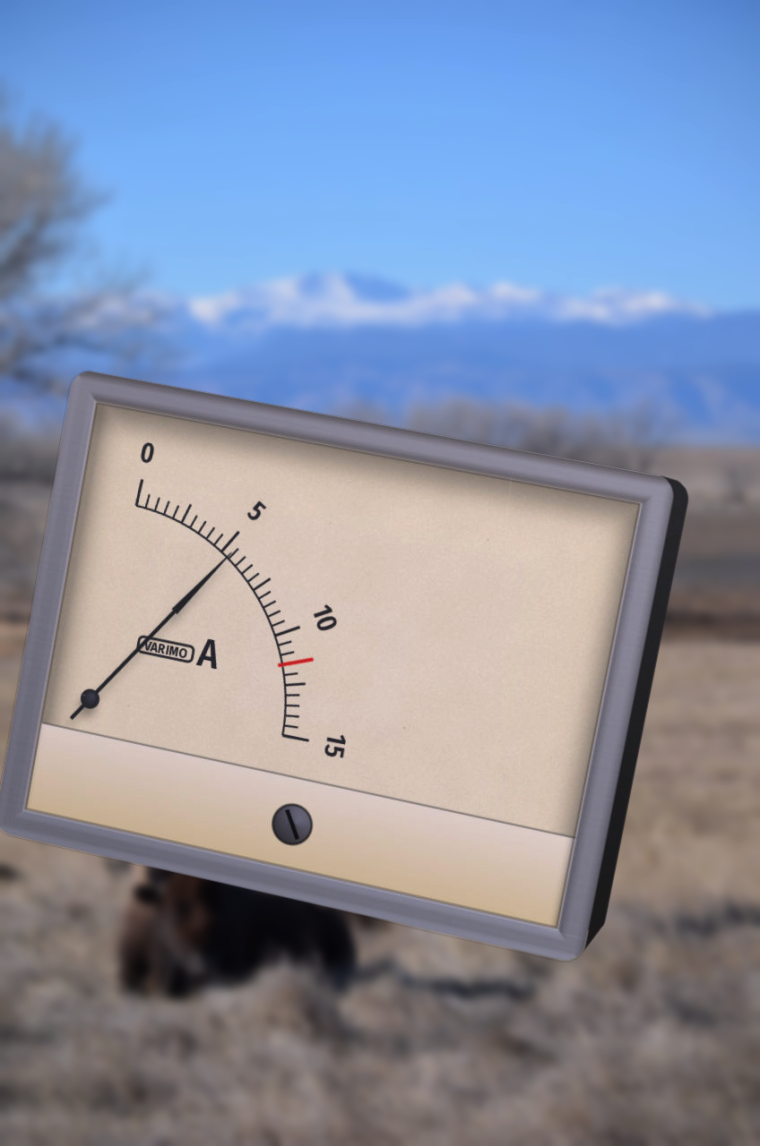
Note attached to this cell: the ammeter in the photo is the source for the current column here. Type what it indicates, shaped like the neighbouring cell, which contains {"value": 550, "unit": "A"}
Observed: {"value": 5.5, "unit": "A"}
